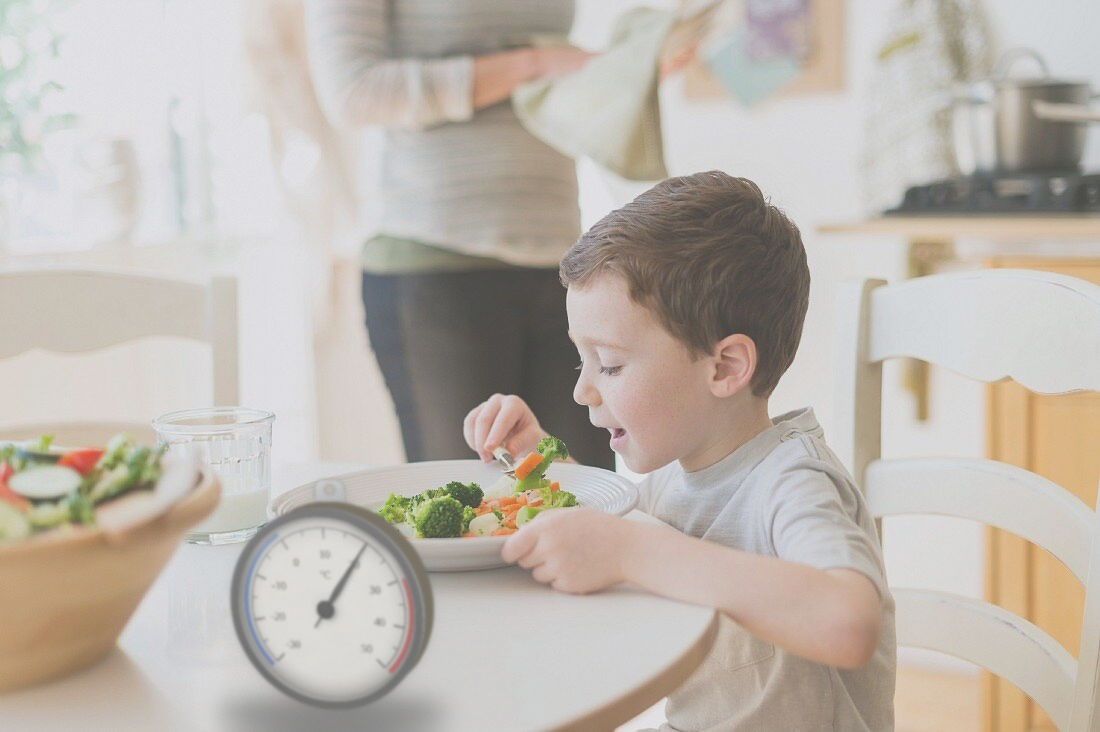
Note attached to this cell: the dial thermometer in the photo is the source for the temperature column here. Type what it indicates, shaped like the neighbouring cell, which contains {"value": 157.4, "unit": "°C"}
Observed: {"value": 20, "unit": "°C"}
